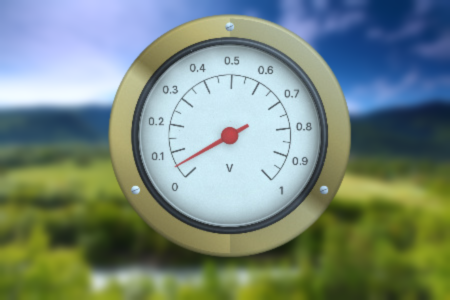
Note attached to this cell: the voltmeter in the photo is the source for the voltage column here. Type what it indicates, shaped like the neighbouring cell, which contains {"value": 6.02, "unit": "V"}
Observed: {"value": 0.05, "unit": "V"}
